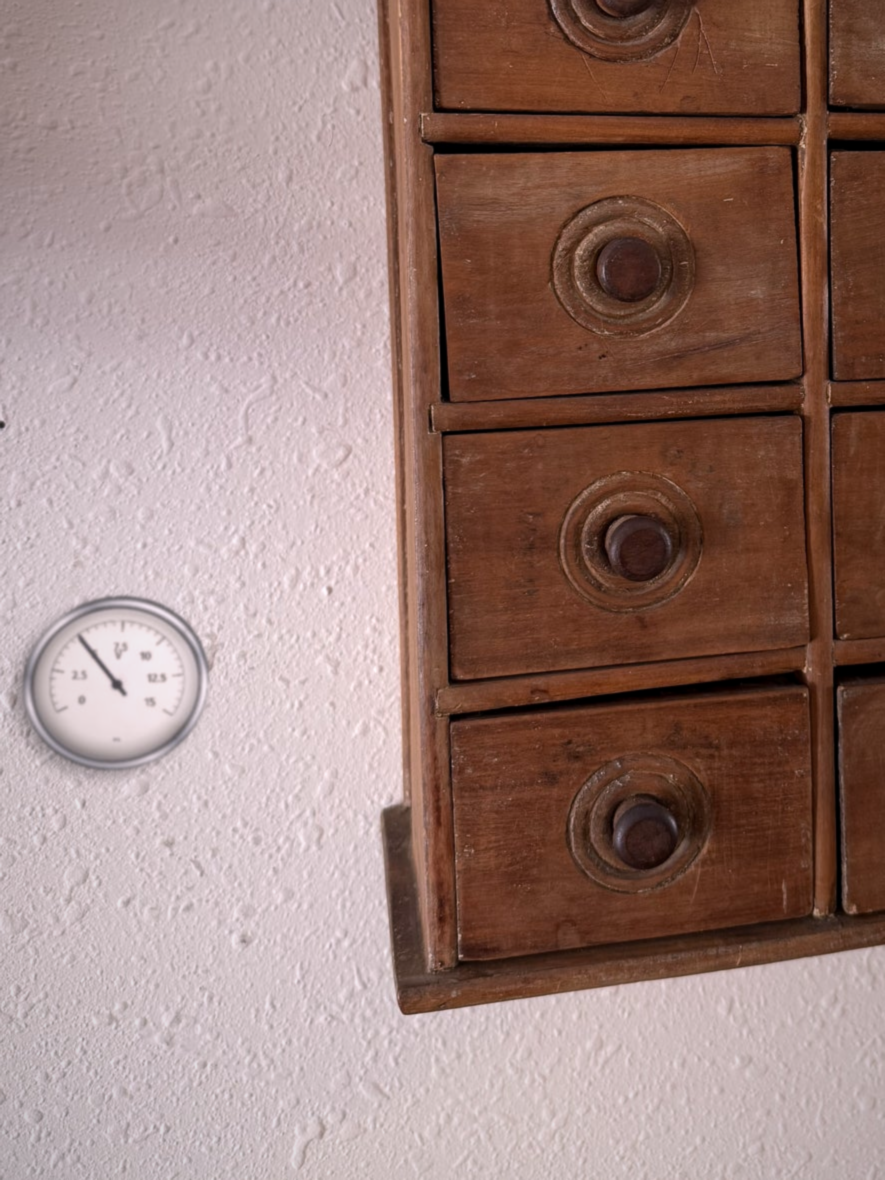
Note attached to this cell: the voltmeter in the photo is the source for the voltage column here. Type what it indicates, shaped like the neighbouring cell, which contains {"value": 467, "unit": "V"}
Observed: {"value": 5, "unit": "V"}
